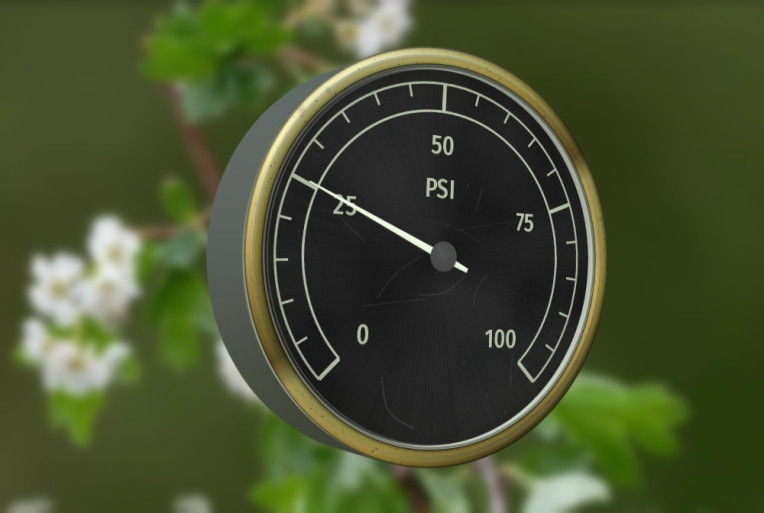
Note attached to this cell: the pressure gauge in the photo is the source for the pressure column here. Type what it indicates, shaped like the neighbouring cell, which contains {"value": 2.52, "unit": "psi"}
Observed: {"value": 25, "unit": "psi"}
